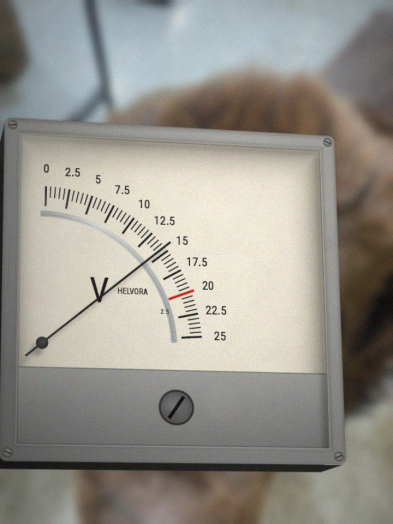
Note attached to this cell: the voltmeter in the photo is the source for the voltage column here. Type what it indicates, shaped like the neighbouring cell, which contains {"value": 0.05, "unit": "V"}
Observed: {"value": 14.5, "unit": "V"}
